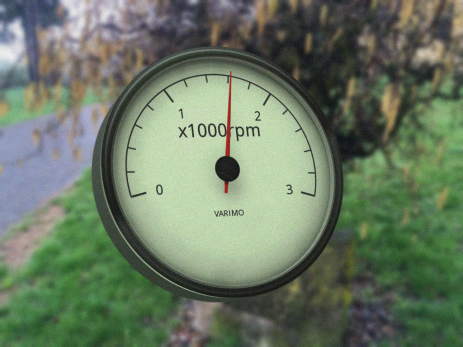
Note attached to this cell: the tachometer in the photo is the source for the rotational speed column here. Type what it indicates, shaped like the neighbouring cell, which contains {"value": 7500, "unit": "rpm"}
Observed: {"value": 1600, "unit": "rpm"}
